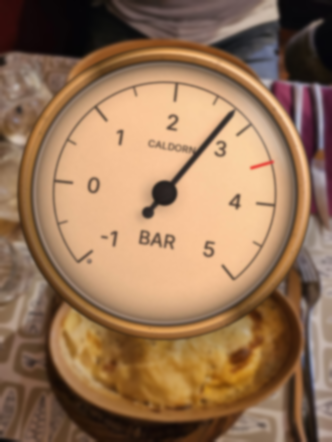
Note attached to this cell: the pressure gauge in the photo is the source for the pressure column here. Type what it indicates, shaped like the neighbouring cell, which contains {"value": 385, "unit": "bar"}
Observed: {"value": 2.75, "unit": "bar"}
